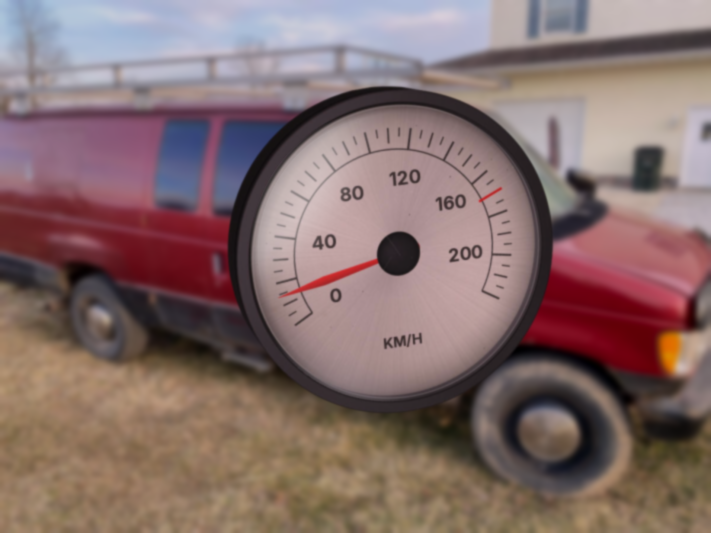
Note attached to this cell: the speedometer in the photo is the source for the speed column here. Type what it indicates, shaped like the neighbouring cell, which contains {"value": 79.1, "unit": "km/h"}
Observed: {"value": 15, "unit": "km/h"}
